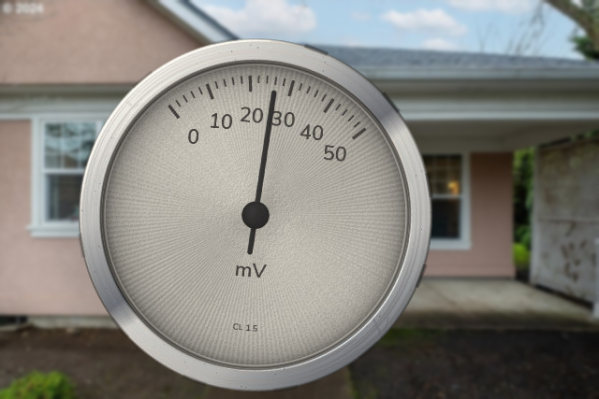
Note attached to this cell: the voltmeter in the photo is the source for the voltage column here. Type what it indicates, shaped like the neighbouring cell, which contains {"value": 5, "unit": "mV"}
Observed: {"value": 26, "unit": "mV"}
